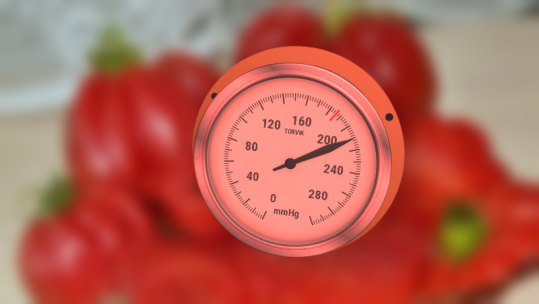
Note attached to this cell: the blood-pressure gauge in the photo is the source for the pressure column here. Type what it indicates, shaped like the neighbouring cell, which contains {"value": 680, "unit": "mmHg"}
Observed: {"value": 210, "unit": "mmHg"}
